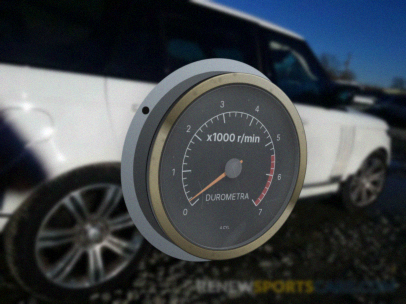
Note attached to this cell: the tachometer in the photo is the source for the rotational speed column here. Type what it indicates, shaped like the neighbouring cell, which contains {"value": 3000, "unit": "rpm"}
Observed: {"value": 200, "unit": "rpm"}
